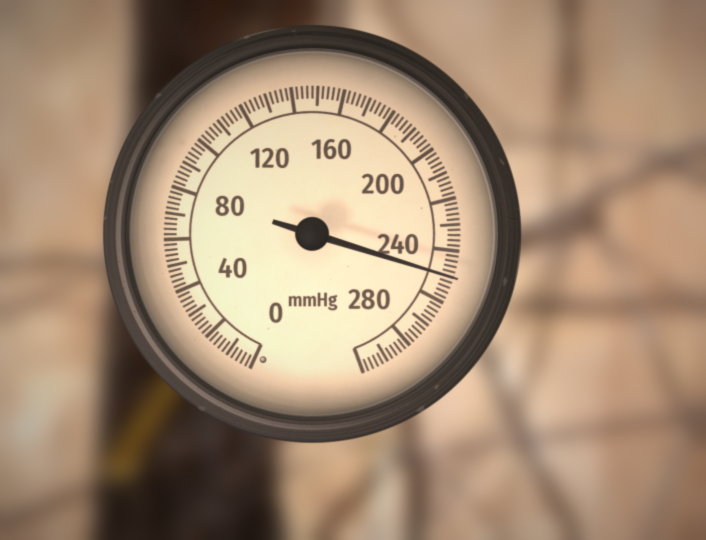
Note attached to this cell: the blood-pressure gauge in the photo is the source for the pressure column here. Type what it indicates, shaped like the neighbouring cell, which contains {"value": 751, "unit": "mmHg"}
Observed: {"value": 250, "unit": "mmHg"}
